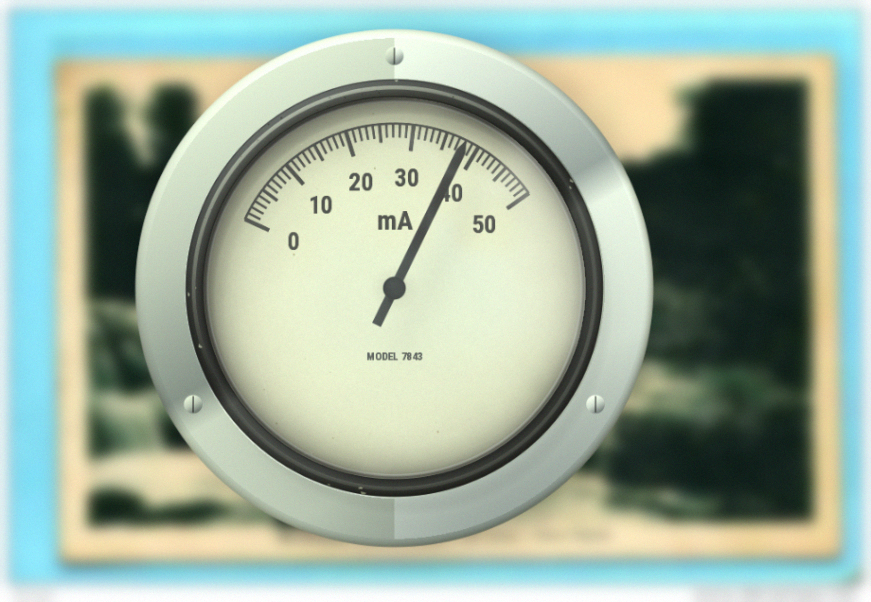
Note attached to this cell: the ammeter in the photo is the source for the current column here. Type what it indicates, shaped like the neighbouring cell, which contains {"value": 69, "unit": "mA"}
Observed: {"value": 38, "unit": "mA"}
